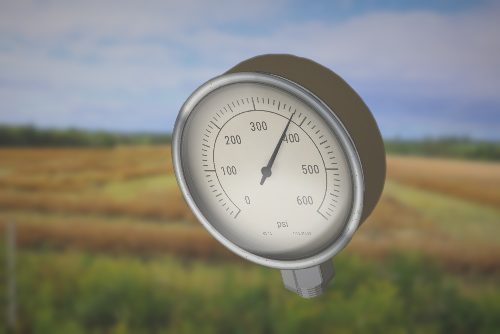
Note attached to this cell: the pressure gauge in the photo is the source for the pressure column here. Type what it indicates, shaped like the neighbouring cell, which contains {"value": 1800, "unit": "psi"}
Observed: {"value": 380, "unit": "psi"}
